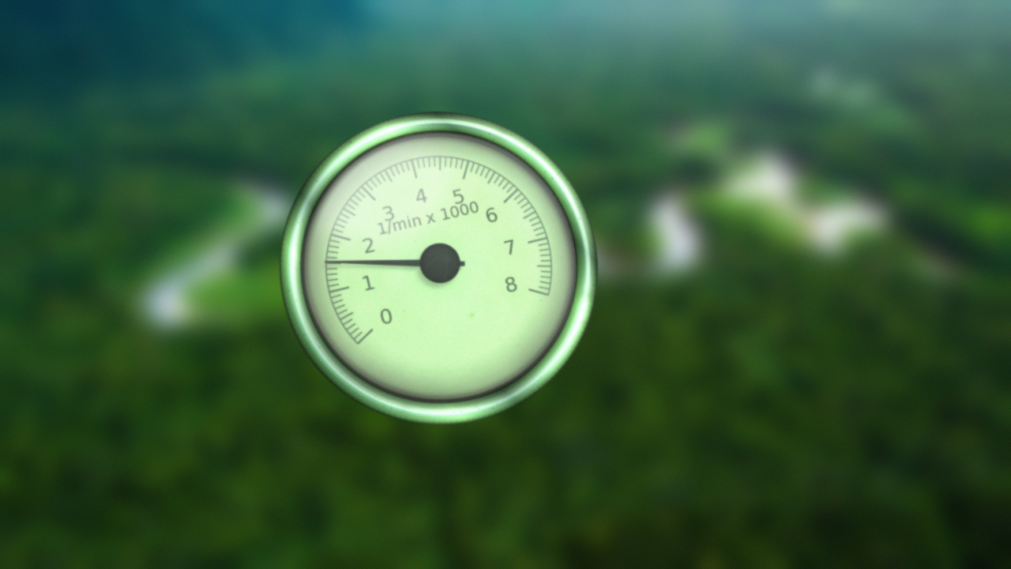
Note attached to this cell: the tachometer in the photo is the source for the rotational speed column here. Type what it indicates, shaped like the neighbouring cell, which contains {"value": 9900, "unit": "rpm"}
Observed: {"value": 1500, "unit": "rpm"}
